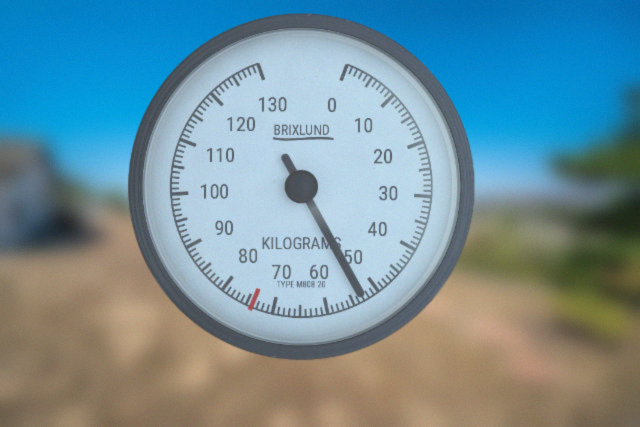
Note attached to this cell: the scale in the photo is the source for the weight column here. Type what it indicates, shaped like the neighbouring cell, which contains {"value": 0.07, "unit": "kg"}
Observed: {"value": 53, "unit": "kg"}
